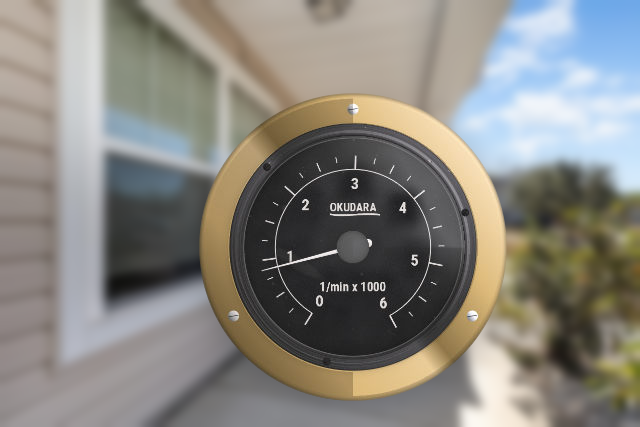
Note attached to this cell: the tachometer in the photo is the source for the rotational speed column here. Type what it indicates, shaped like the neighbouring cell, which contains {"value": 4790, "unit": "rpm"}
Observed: {"value": 875, "unit": "rpm"}
